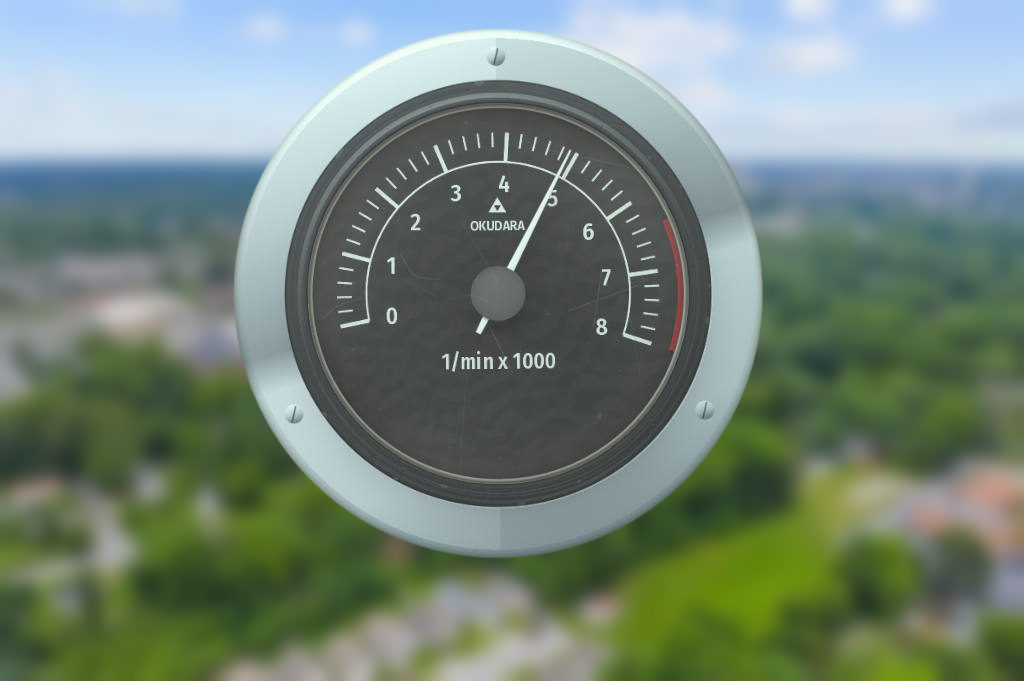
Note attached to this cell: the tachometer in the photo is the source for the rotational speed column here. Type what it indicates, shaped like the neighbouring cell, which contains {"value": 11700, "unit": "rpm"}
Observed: {"value": 4900, "unit": "rpm"}
